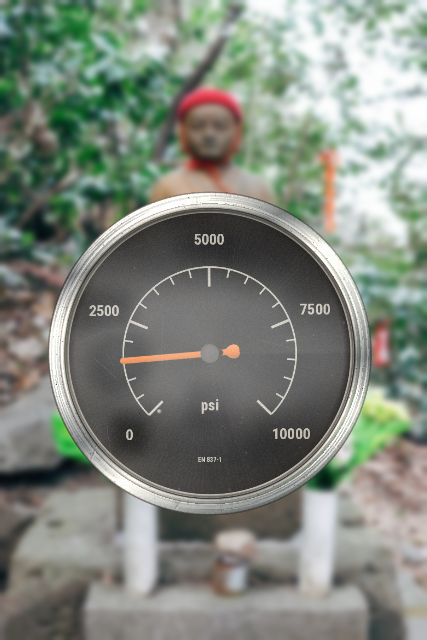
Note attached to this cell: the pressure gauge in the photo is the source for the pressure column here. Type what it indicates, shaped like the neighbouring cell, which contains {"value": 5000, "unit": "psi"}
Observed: {"value": 1500, "unit": "psi"}
